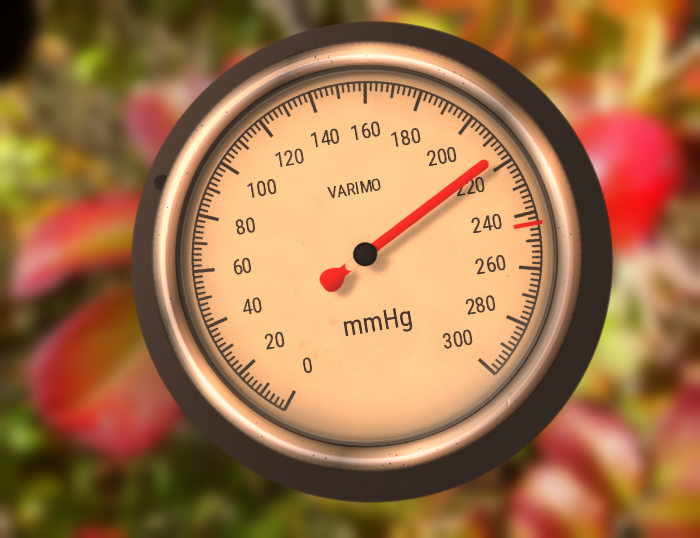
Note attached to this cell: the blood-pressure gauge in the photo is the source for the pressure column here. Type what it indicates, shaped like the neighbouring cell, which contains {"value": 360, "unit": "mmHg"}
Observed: {"value": 216, "unit": "mmHg"}
